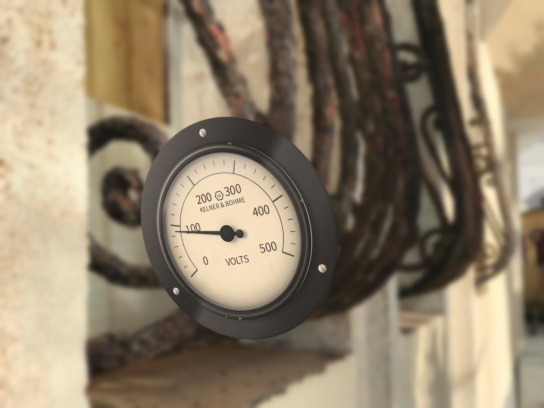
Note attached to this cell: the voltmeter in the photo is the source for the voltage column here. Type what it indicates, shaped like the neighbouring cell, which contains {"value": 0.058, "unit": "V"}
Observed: {"value": 90, "unit": "V"}
